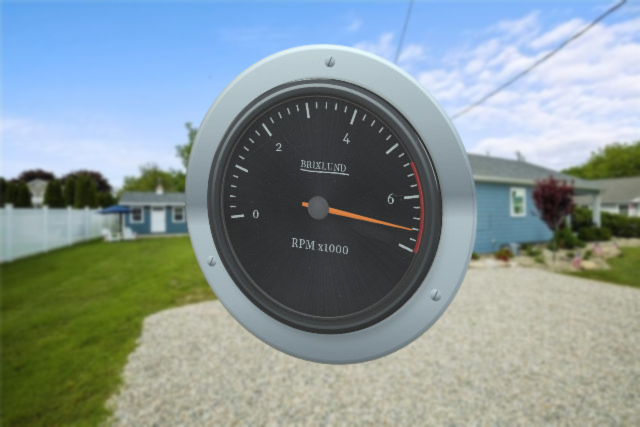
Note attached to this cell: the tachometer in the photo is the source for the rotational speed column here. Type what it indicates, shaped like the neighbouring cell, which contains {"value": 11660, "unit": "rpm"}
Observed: {"value": 6600, "unit": "rpm"}
